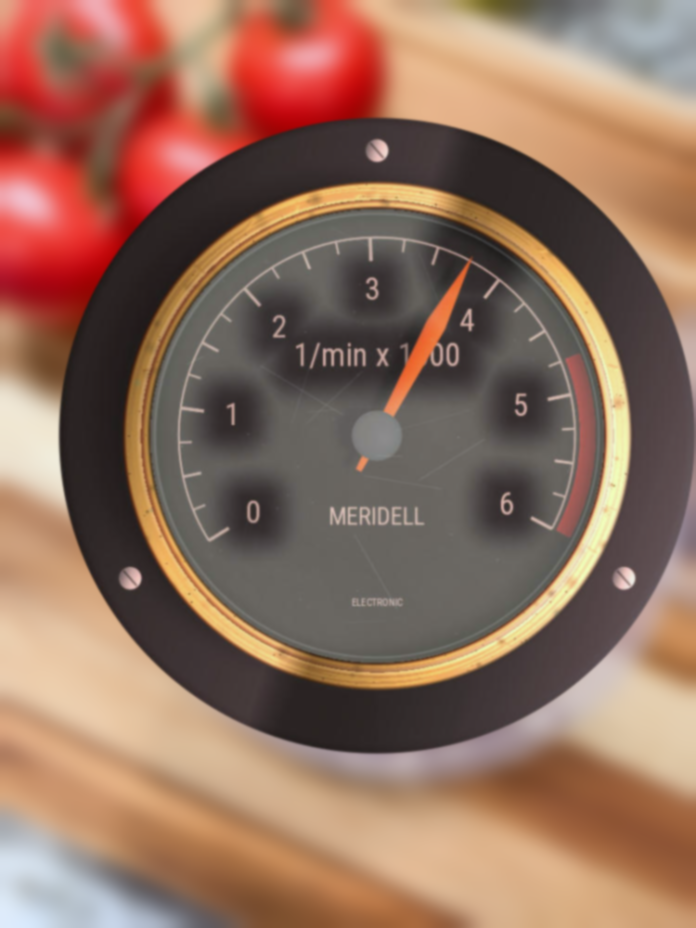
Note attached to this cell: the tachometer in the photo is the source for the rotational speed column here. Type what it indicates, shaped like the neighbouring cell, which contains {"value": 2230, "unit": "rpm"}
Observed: {"value": 3750, "unit": "rpm"}
